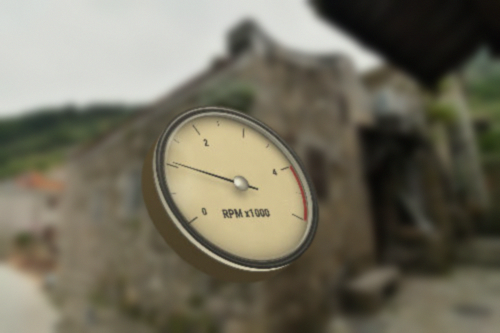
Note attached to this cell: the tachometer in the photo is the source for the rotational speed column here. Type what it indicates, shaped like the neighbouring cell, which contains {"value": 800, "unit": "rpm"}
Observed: {"value": 1000, "unit": "rpm"}
